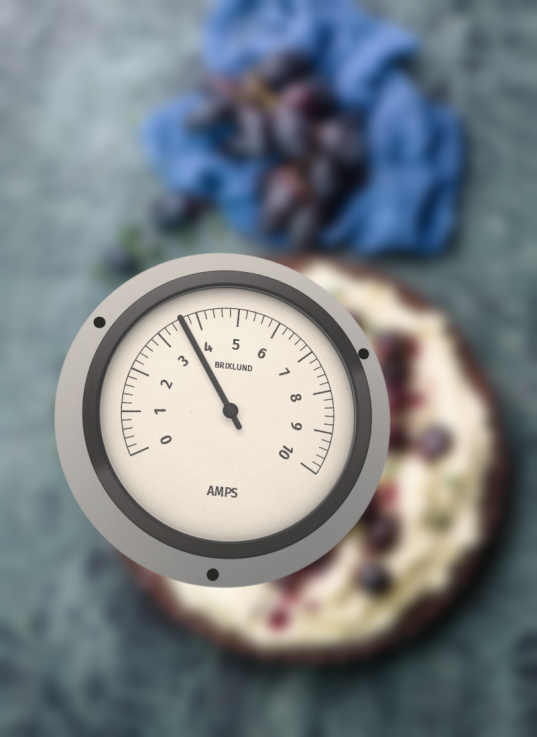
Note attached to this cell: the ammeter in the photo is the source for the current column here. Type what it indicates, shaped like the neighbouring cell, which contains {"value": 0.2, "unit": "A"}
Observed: {"value": 3.6, "unit": "A"}
